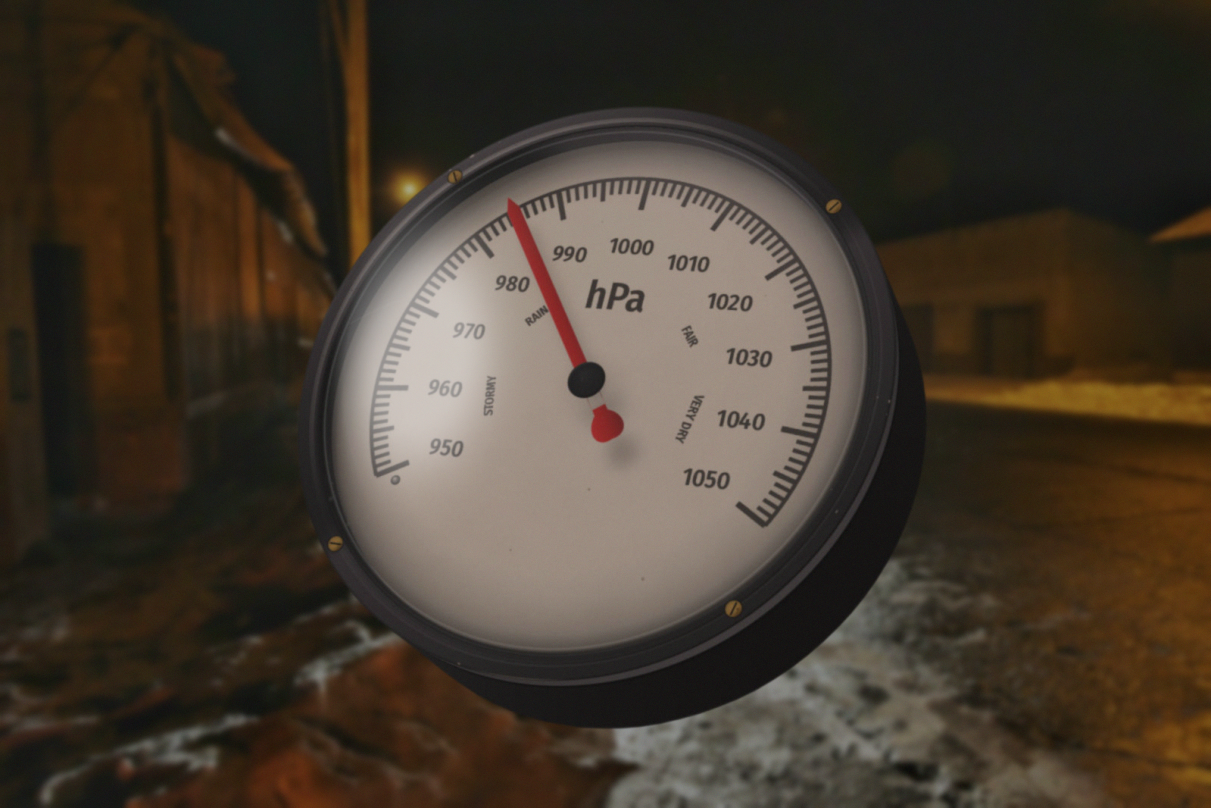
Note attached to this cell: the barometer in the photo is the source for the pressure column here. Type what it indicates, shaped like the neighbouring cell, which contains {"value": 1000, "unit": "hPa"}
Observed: {"value": 985, "unit": "hPa"}
